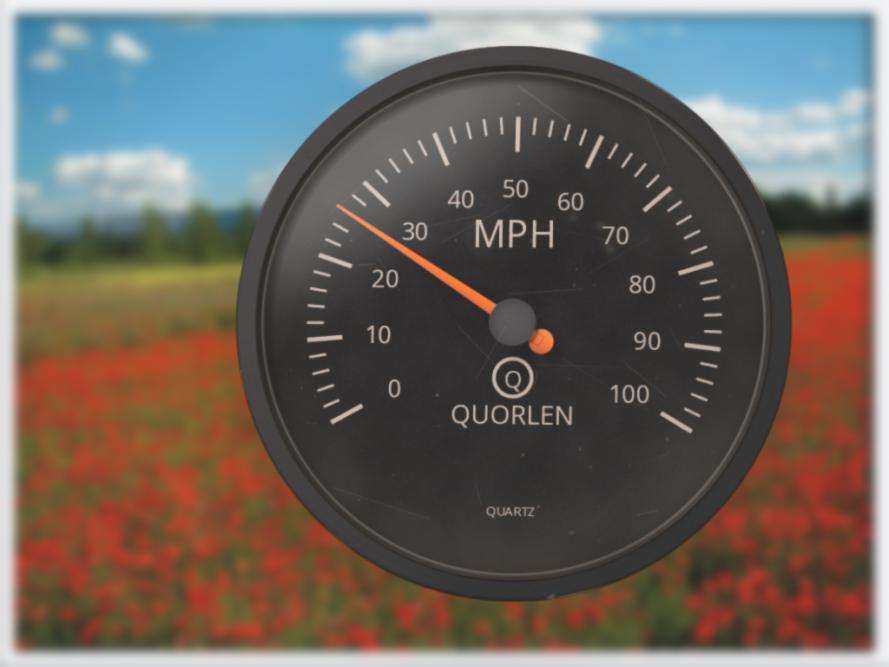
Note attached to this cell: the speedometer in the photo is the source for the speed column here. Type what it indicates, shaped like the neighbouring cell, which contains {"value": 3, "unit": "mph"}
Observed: {"value": 26, "unit": "mph"}
